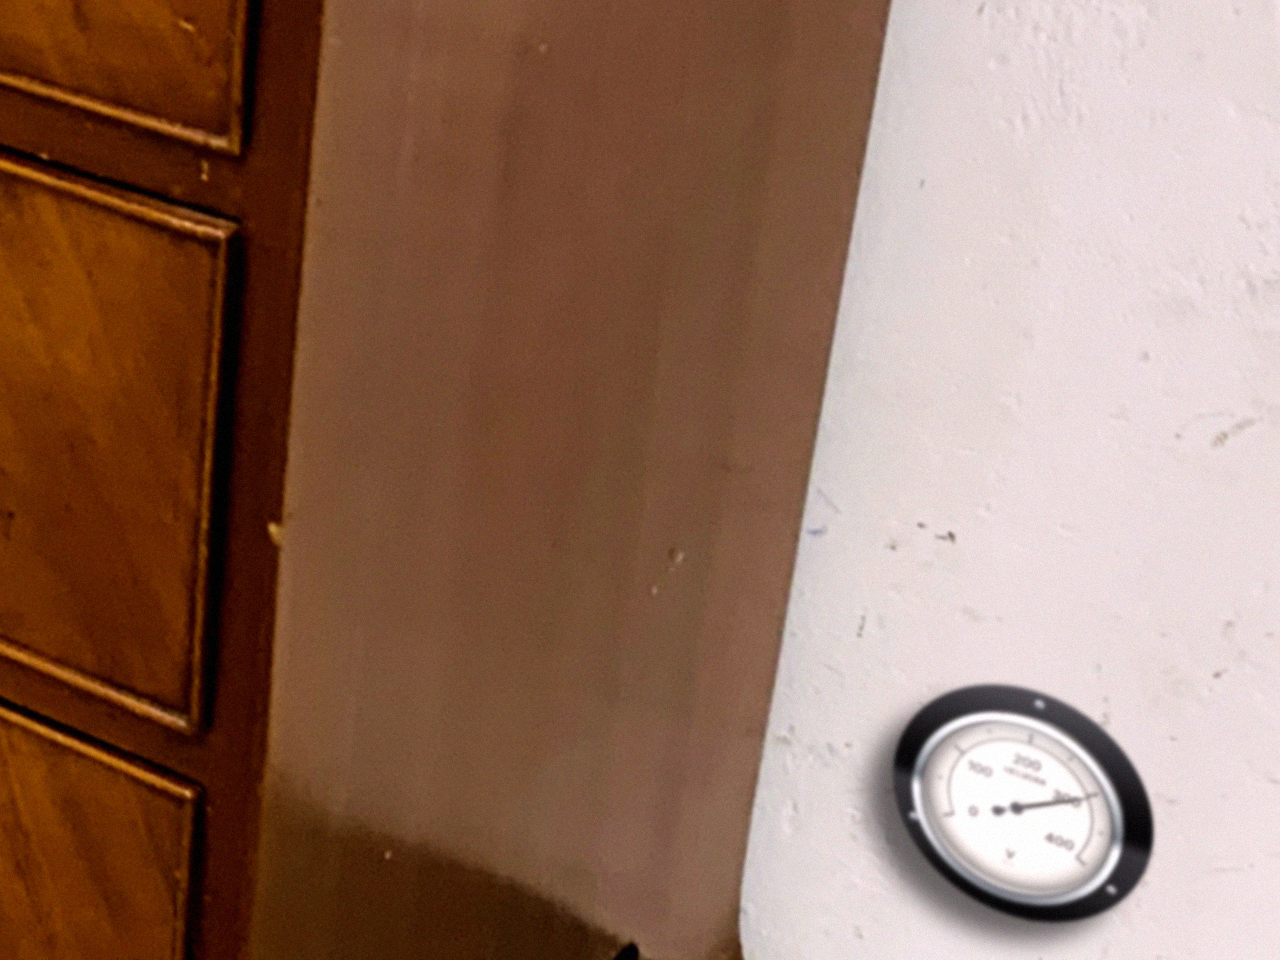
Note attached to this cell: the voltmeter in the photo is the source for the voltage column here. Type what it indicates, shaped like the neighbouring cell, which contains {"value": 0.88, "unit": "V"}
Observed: {"value": 300, "unit": "V"}
